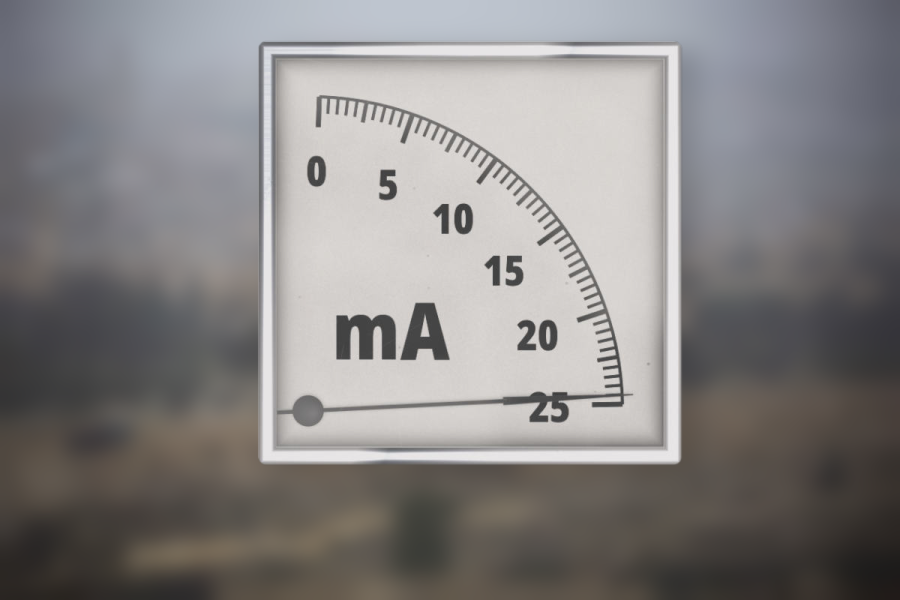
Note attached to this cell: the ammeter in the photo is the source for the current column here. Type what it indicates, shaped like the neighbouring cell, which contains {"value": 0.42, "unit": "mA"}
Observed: {"value": 24.5, "unit": "mA"}
